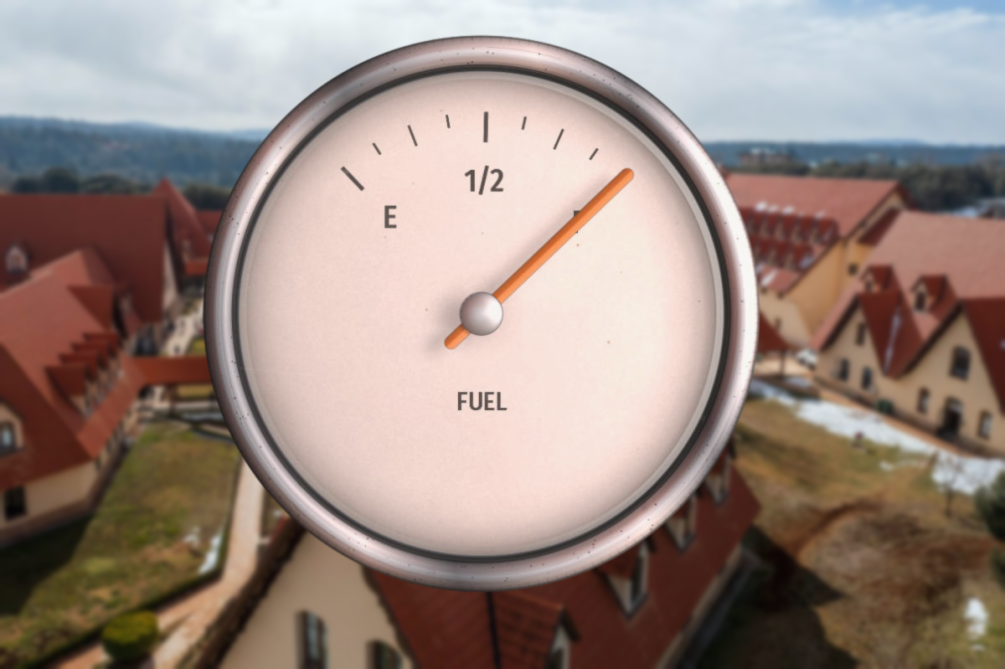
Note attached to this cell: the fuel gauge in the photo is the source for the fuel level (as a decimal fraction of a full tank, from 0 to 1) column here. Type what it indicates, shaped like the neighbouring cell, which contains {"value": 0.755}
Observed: {"value": 1}
